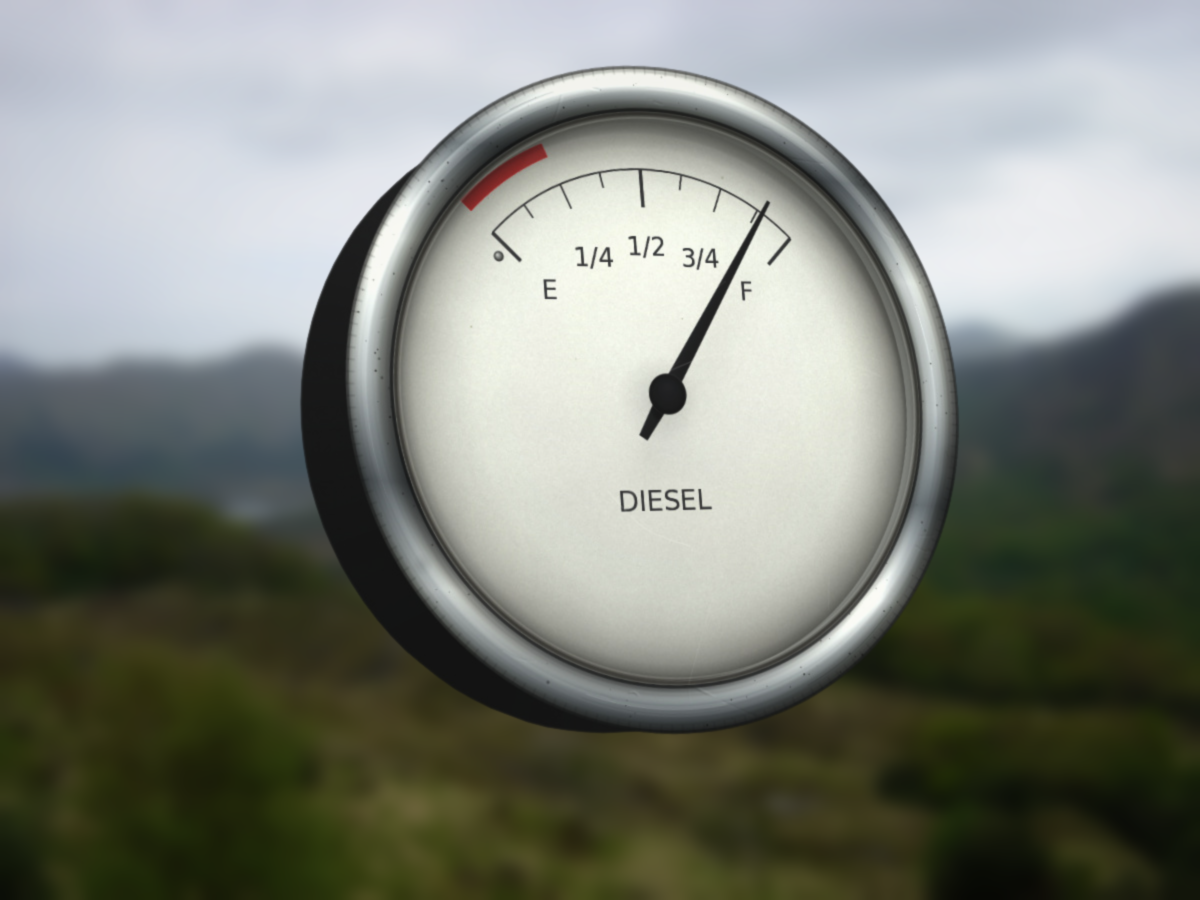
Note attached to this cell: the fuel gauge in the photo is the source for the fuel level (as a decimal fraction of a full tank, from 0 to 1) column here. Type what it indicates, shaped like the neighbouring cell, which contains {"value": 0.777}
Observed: {"value": 0.875}
